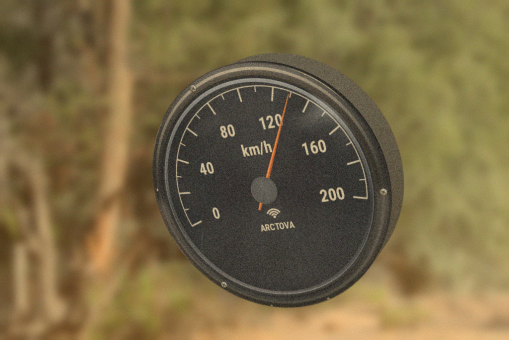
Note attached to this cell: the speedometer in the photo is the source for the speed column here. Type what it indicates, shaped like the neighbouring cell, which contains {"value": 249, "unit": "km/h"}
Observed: {"value": 130, "unit": "km/h"}
